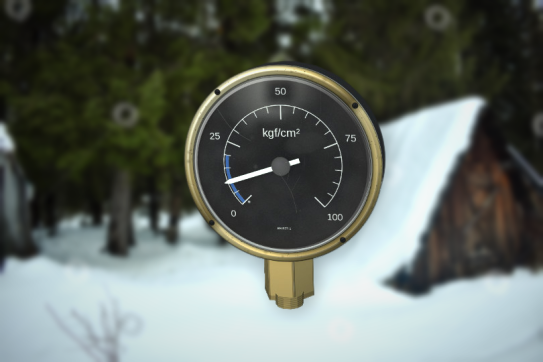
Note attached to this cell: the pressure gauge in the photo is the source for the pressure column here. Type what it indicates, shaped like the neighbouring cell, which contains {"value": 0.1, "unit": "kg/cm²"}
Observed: {"value": 10, "unit": "kg/cm²"}
